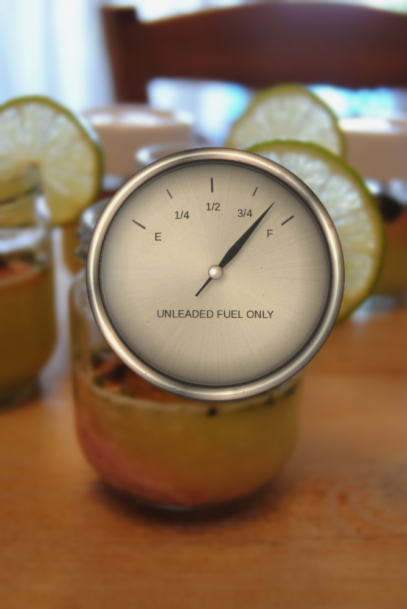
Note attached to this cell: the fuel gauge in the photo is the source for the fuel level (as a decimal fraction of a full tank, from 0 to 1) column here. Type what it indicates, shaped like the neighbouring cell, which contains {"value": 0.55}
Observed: {"value": 0.875}
